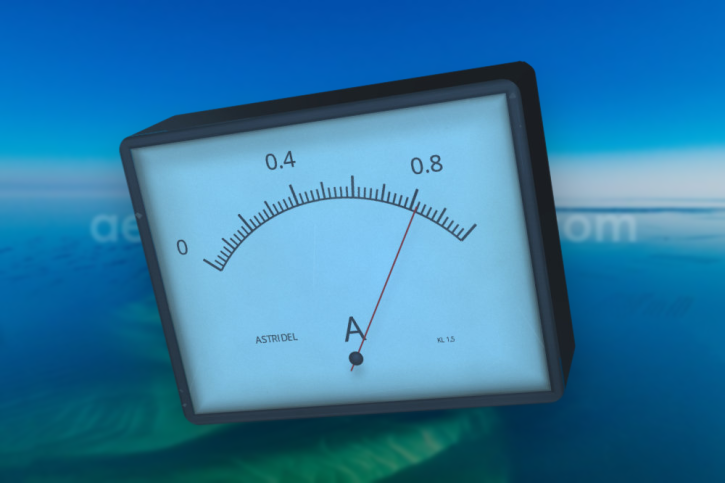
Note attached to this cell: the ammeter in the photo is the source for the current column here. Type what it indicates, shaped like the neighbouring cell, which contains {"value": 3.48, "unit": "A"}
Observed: {"value": 0.82, "unit": "A"}
